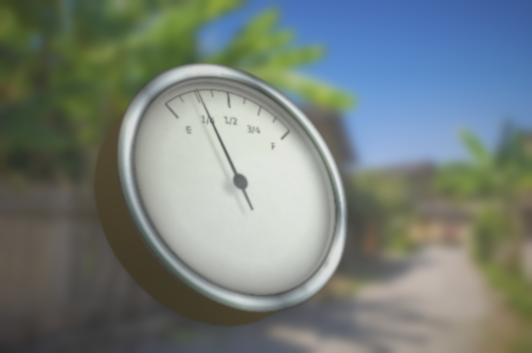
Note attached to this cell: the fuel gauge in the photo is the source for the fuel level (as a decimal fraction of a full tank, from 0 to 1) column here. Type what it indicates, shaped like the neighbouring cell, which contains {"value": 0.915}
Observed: {"value": 0.25}
